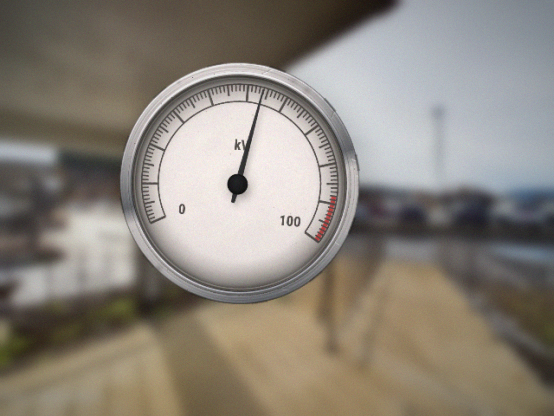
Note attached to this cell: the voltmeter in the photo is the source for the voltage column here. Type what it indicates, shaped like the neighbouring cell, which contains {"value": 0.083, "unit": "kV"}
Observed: {"value": 54, "unit": "kV"}
